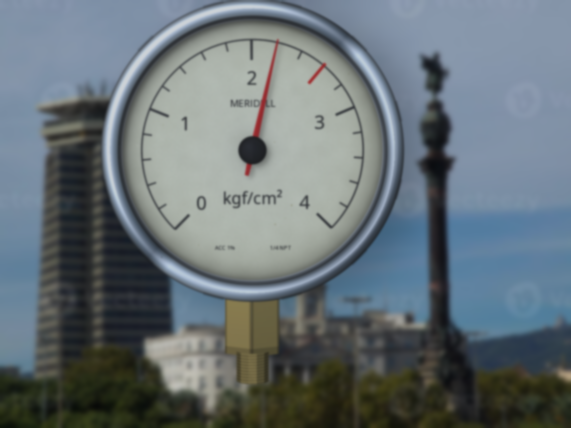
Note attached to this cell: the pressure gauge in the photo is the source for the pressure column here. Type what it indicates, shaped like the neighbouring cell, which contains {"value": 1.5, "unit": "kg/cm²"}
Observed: {"value": 2.2, "unit": "kg/cm²"}
